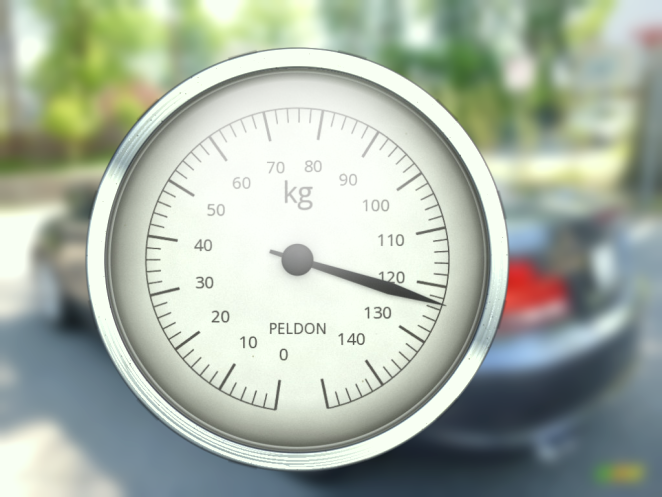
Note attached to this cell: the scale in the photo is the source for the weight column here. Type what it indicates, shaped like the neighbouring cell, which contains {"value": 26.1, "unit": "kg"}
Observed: {"value": 123, "unit": "kg"}
